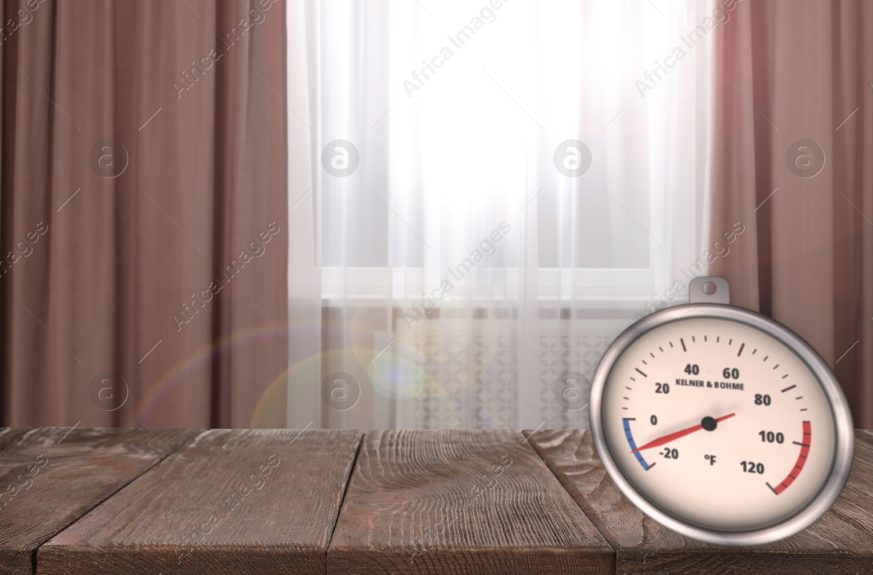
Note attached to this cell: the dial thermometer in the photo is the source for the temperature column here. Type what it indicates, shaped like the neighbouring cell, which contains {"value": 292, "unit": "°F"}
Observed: {"value": -12, "unit": "°F"}
